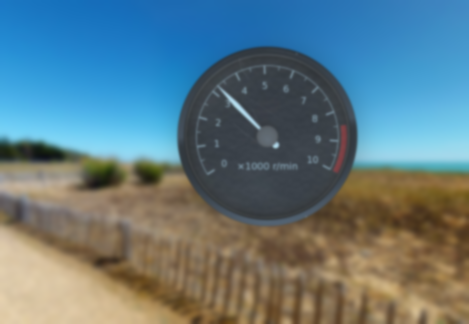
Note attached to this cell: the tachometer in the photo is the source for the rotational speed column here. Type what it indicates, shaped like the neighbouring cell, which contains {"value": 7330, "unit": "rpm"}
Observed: {"value": 3250, "unit": "rpm"}
